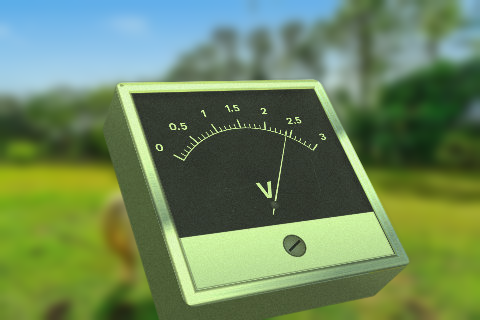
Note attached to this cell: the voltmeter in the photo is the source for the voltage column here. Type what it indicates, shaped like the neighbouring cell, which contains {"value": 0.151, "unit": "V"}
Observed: {"value": 2.4, "unit": "V"}
